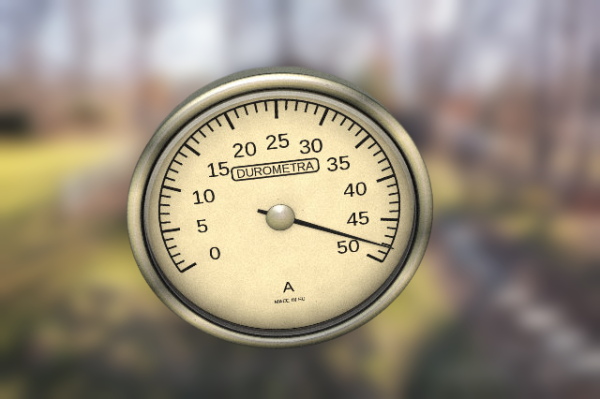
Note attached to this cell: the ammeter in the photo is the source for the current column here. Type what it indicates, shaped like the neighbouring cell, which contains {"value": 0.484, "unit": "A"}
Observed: {"value": 48, "unit": "A"}
